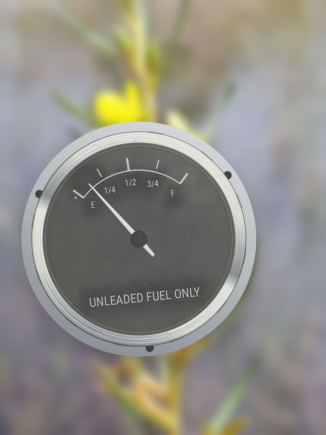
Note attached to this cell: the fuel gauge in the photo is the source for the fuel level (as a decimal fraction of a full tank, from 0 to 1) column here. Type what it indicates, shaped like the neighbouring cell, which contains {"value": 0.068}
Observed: {"value": 0.125}
